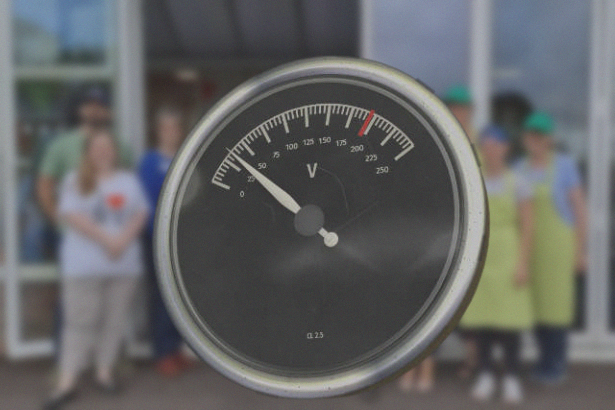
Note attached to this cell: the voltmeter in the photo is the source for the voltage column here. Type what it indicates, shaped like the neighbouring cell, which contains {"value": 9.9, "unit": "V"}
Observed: {"value": 35, "unit": "V"}
